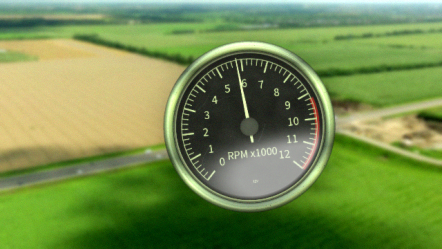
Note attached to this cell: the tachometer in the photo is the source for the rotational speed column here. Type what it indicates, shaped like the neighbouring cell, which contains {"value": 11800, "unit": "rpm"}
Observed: {"value": 5800, "unit": "rpm"}
